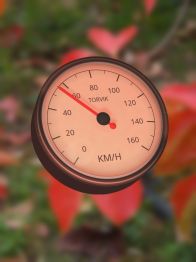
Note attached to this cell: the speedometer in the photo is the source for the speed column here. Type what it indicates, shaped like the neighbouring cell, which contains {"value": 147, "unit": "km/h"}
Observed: {"value": 55, "unit": "km/h"}
